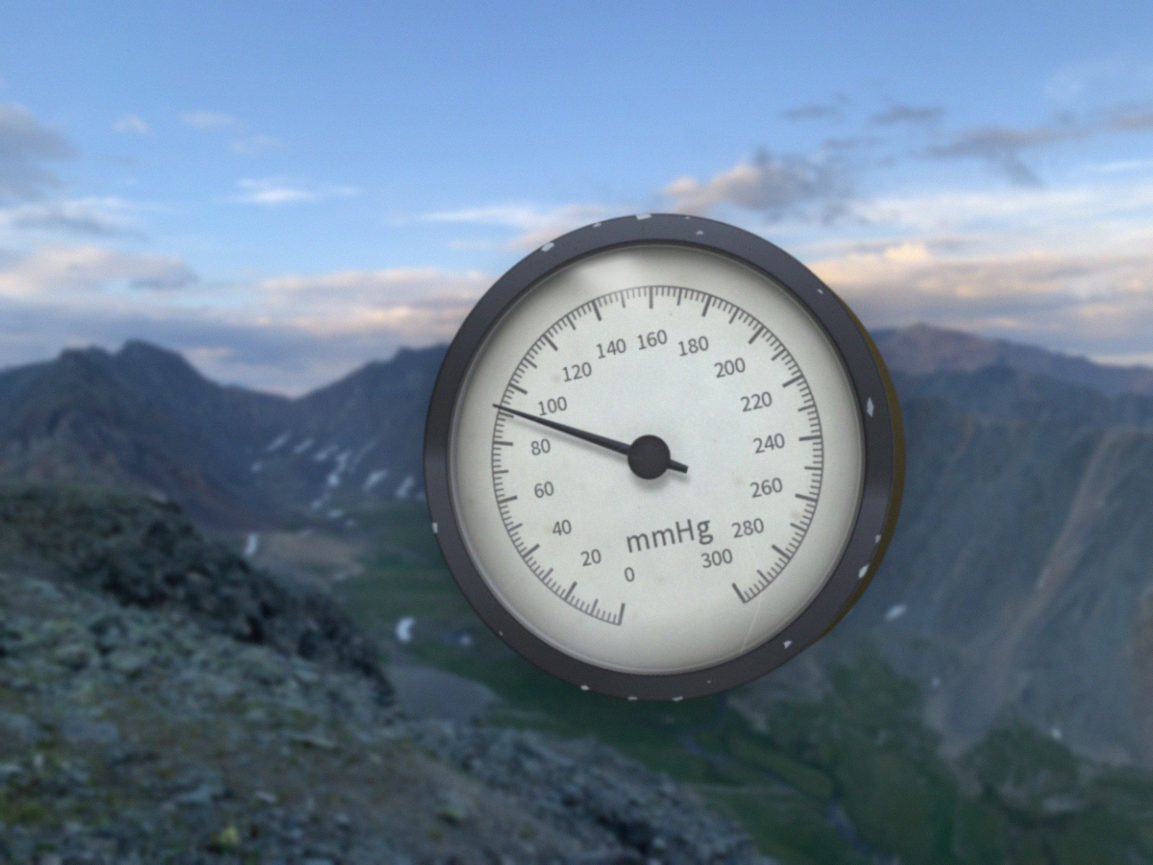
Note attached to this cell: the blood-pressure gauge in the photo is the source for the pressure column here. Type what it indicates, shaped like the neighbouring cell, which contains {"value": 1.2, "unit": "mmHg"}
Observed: {"value": 92, "unit": "mmHg"}
